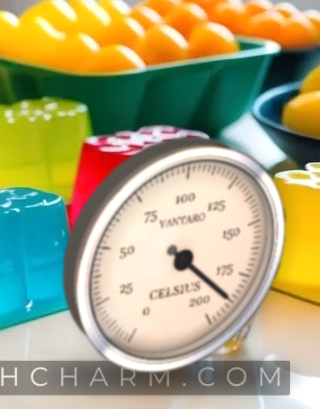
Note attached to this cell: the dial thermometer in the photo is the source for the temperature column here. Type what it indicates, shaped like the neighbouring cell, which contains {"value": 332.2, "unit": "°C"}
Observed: {"value": 187.5, "unit": "°C"}
